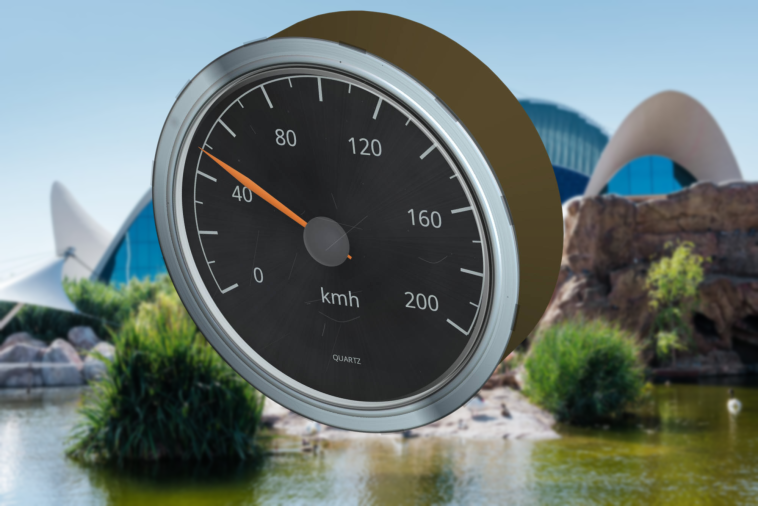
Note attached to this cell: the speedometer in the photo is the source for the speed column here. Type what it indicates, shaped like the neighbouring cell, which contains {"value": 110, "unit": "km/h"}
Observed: {"value": 50, "unit": "km/h"}
